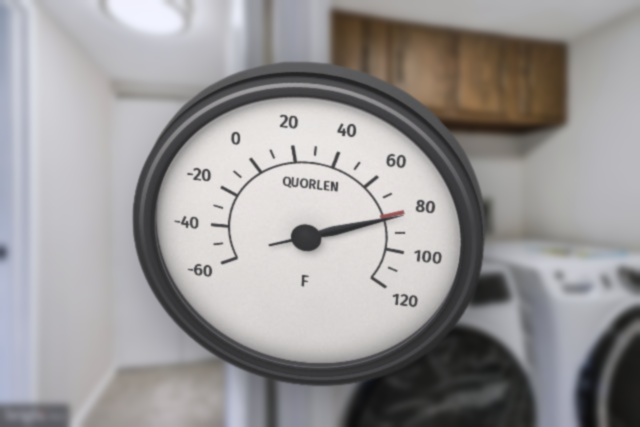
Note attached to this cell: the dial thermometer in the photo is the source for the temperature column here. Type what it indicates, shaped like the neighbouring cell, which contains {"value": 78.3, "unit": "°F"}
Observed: {"value": 80, "unit": "°F"}
